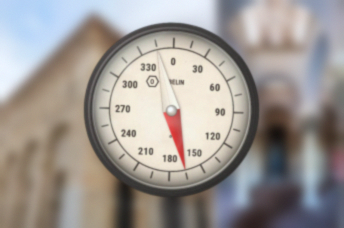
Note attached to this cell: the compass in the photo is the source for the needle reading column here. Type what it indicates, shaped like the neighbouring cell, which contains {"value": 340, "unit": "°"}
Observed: {"value": 165, "unit": "°"}
